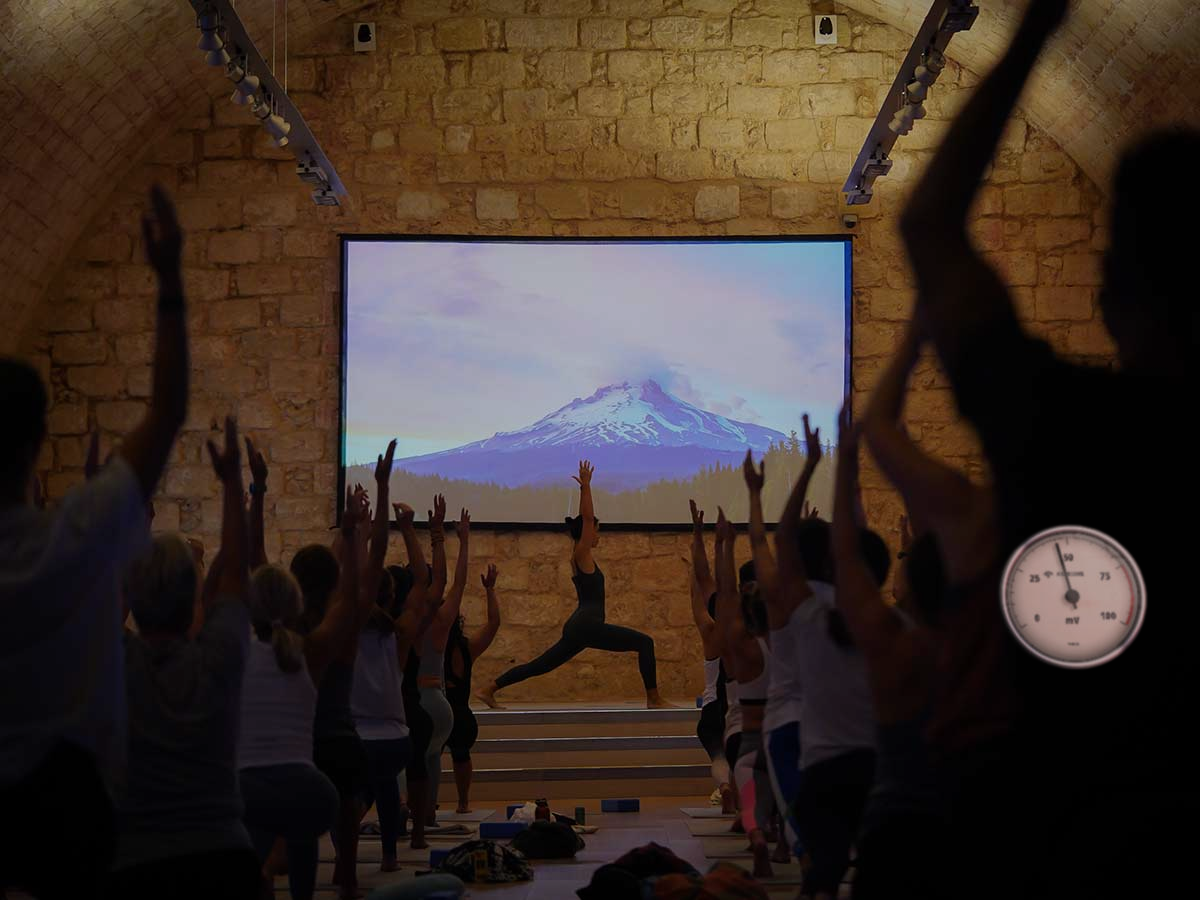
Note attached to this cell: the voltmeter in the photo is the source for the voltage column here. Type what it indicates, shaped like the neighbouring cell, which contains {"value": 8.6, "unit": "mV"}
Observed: {"value": 45, "unit": "mV"}
